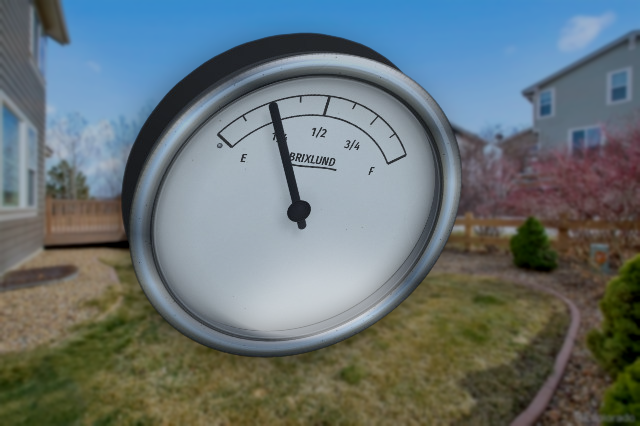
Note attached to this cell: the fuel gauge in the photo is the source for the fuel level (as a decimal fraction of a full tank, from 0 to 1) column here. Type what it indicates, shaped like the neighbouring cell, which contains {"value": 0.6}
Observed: {"value": 0.25}
